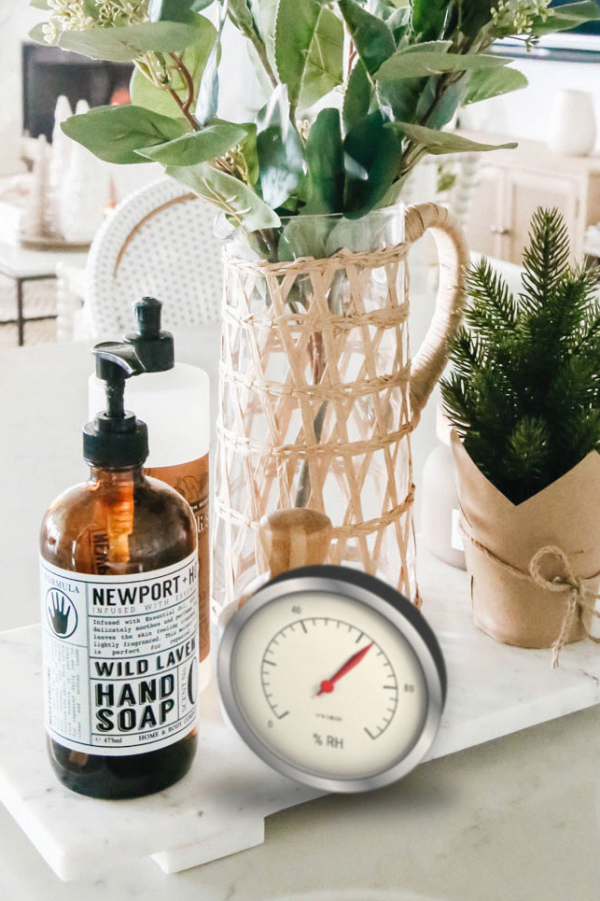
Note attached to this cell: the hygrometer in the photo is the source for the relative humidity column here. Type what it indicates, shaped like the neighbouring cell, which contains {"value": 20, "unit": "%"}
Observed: {"value": 64, "unit": "%"}
